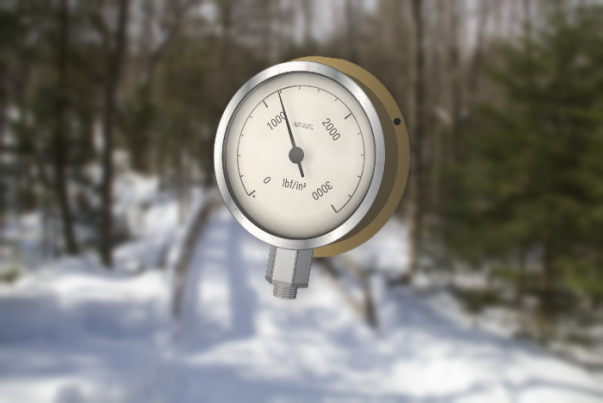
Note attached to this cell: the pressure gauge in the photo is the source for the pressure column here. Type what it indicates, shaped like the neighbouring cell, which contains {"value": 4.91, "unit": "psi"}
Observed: {"value": 1200, "unit": "psi"}
